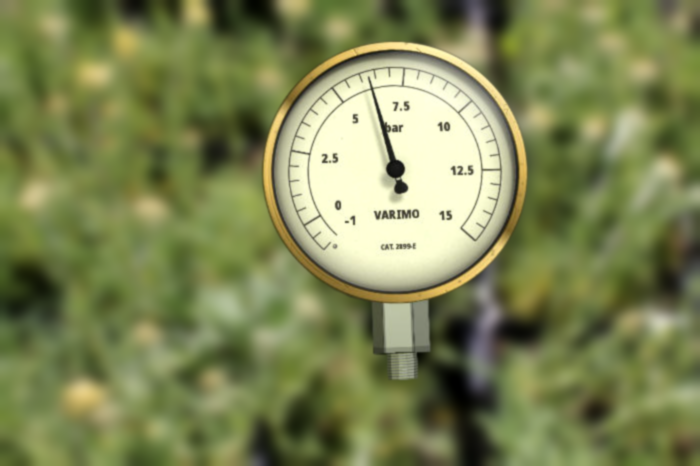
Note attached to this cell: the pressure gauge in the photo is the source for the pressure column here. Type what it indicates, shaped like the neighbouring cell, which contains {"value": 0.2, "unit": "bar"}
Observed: {"value": 6.25, "unit": "bar"}
